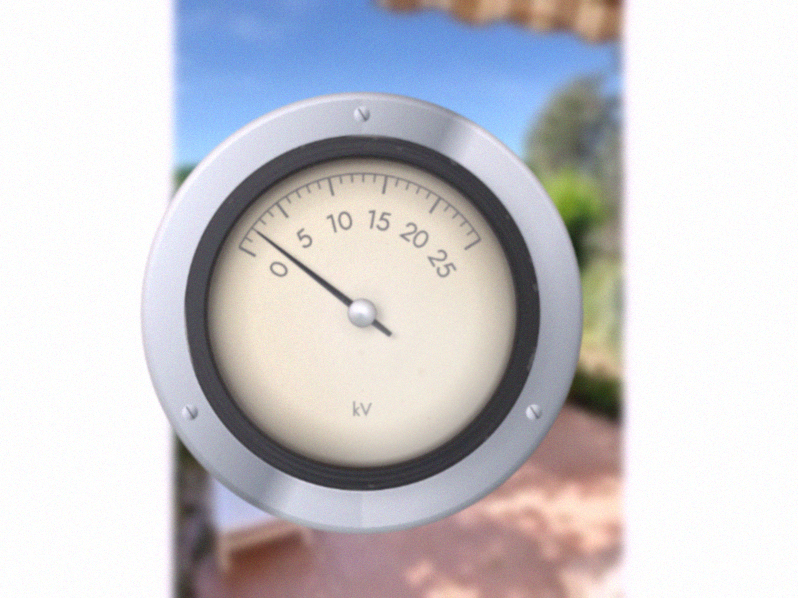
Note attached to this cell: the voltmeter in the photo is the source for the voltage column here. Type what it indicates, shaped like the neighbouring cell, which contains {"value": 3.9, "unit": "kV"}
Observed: {"value": 2, "unit": "kV"}
